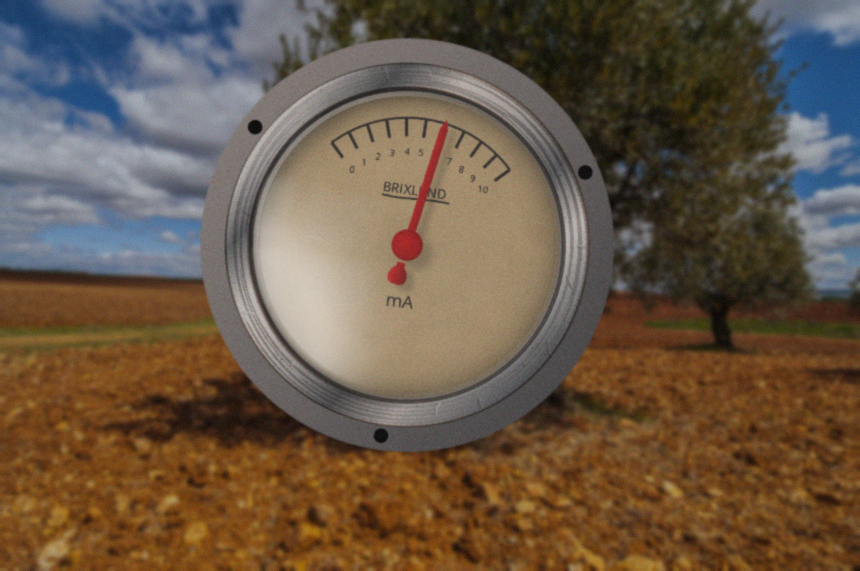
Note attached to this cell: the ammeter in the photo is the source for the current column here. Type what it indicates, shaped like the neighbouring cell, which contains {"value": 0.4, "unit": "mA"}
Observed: {"value": 6, "unit": "mA"}
